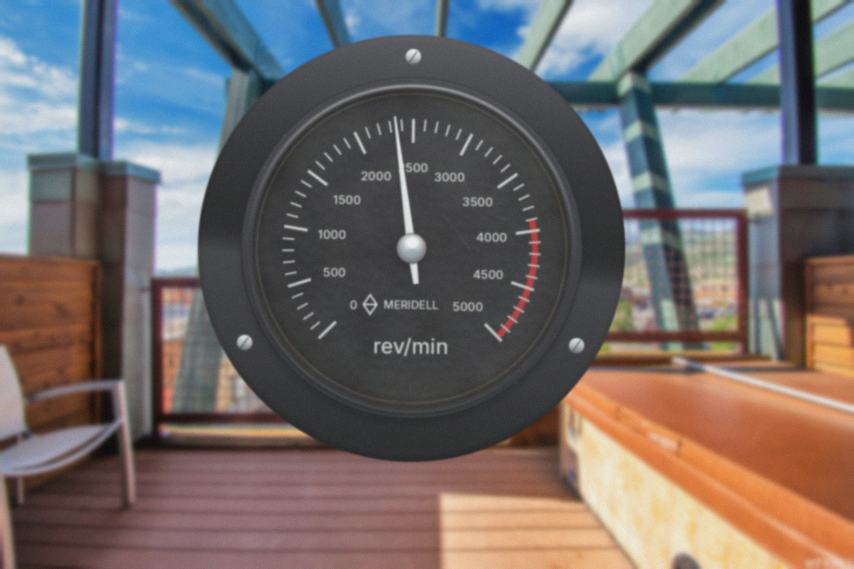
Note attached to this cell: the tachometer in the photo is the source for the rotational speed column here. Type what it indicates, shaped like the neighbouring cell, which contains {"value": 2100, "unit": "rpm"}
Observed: {"value": 2350, "unit": "rpm"}
